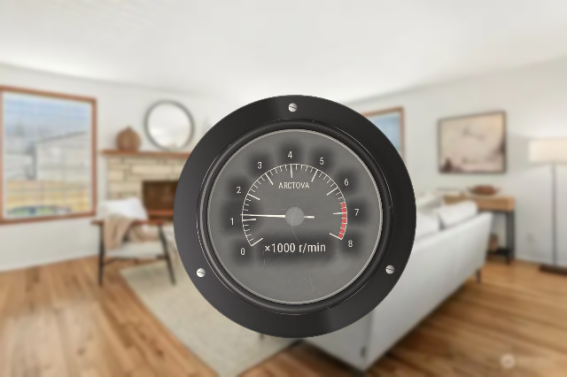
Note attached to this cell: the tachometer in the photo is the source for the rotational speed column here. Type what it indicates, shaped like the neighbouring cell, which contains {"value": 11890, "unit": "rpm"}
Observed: {"value": 1200, "unit": "rpm"}
